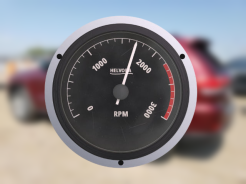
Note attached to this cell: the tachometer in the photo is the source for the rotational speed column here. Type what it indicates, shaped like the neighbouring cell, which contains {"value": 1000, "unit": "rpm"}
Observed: {"value": 1700, "unit": "rpm"}
